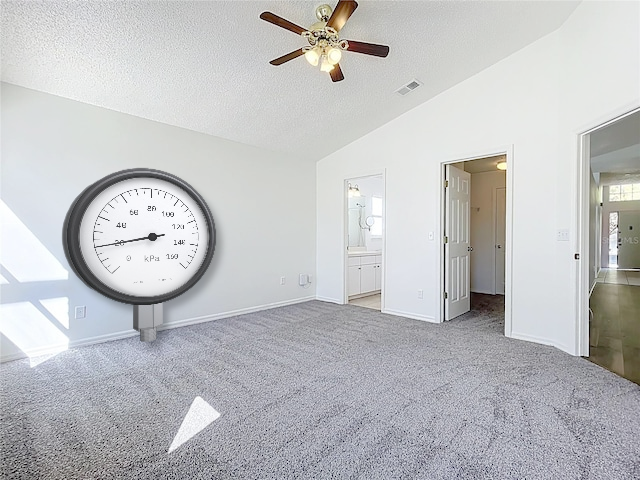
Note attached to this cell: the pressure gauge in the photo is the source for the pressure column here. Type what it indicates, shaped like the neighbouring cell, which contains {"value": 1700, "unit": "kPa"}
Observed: {"value": 20, "unit": "kPa"}
